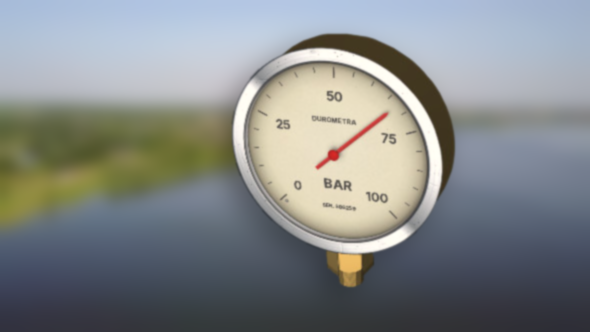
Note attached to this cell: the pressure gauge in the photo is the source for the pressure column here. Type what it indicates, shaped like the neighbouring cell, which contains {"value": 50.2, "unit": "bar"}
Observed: {"value": 67.5, "unit": "bar"}
